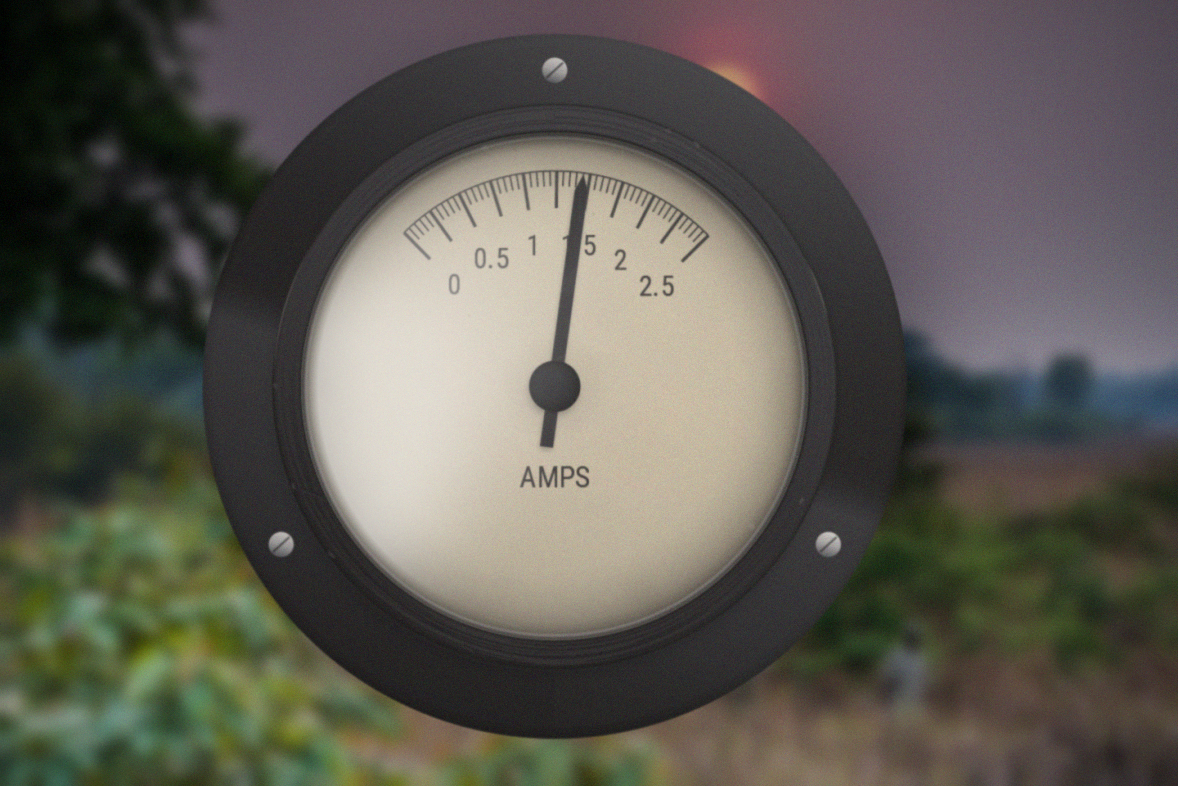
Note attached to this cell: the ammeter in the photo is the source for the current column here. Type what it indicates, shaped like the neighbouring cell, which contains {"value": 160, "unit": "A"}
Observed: {"value": 1.45, "unit": "A"}
